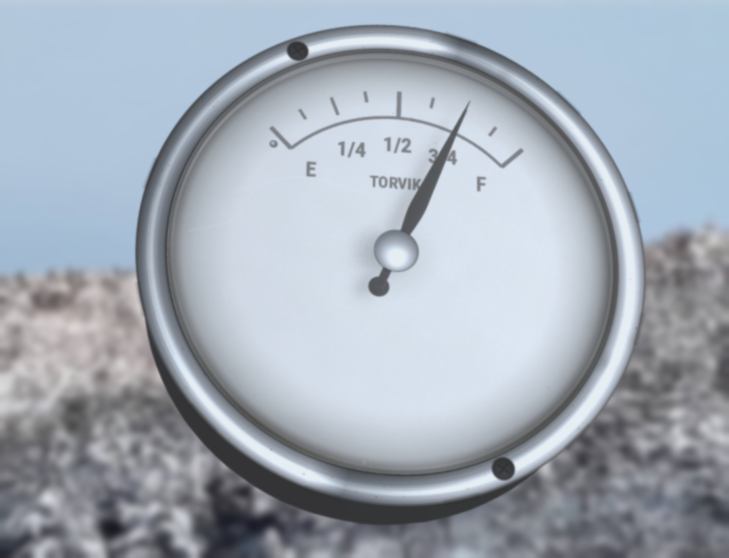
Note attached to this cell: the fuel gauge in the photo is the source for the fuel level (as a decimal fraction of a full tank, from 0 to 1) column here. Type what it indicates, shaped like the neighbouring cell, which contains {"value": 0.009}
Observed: {"value": 0.75}
